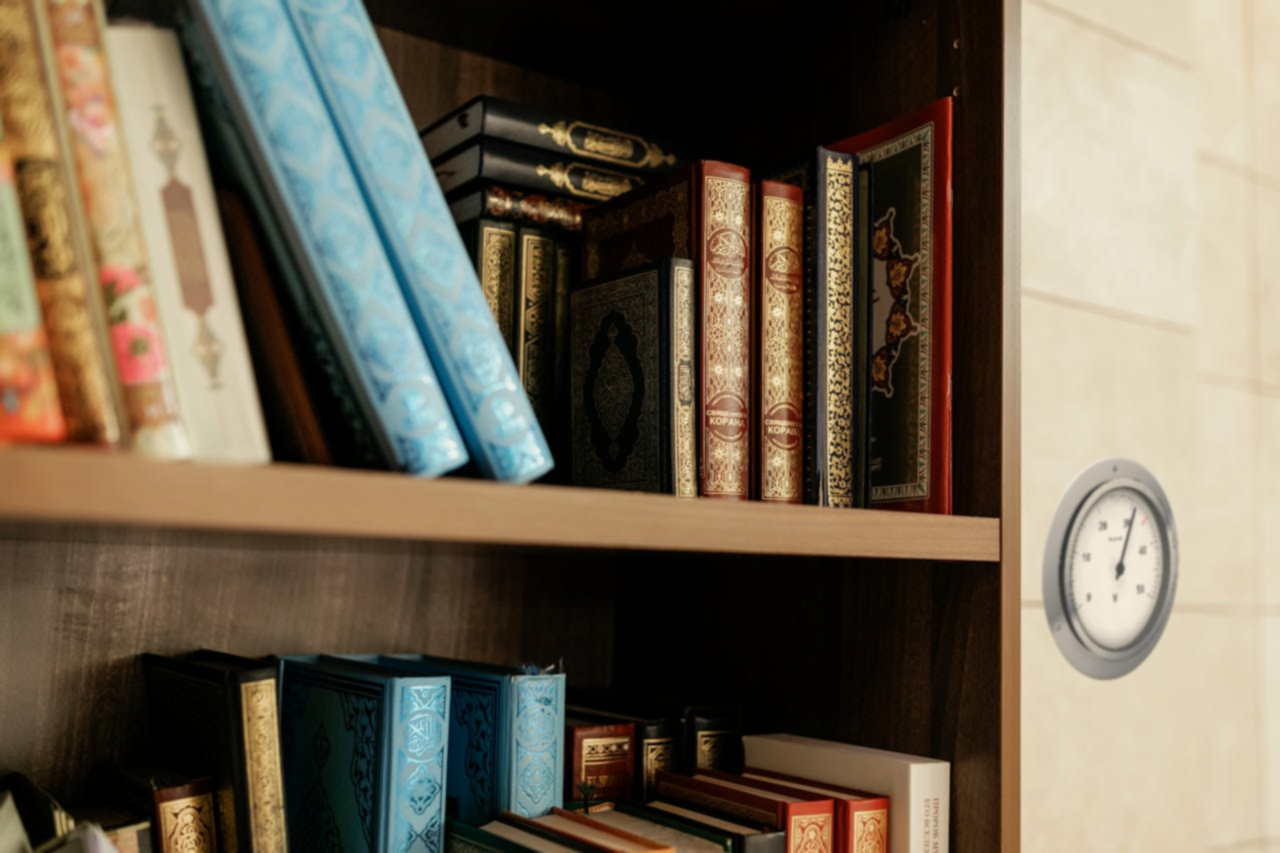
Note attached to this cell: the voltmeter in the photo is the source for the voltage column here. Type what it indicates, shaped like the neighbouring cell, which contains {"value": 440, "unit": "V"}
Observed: {"value": 30, "unit": "V"}
